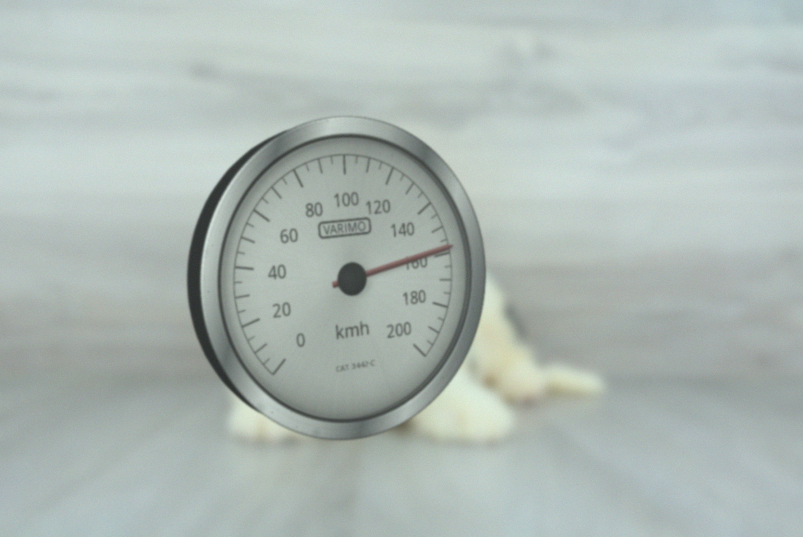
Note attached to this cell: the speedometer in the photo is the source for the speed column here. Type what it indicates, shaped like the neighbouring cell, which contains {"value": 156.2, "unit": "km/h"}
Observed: {"value": 157.5, "unit": "km/h"}
